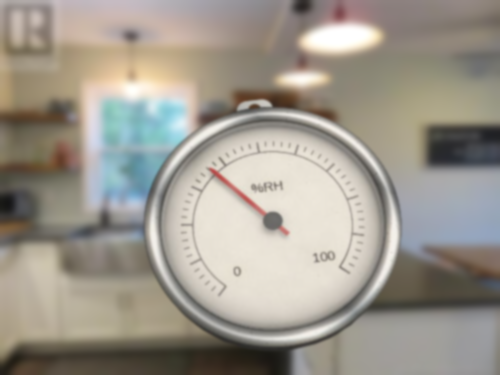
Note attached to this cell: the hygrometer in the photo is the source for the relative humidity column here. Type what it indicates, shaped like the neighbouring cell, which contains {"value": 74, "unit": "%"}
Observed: {"value": 36, "unit": "%"}
